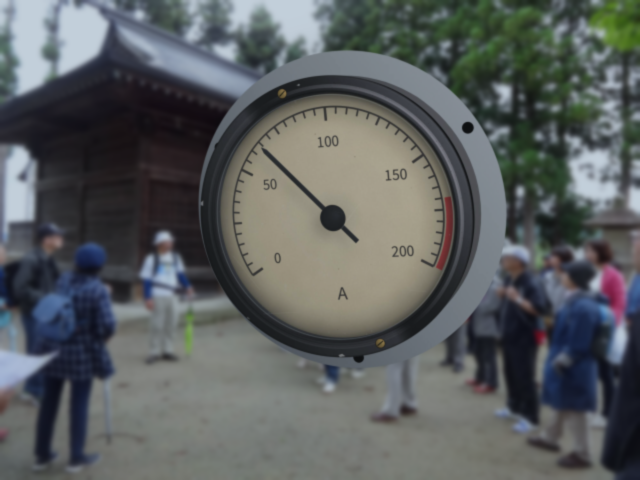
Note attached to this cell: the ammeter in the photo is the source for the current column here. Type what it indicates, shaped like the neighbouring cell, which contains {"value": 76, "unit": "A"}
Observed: {"value": 65, "unit": "A"}
